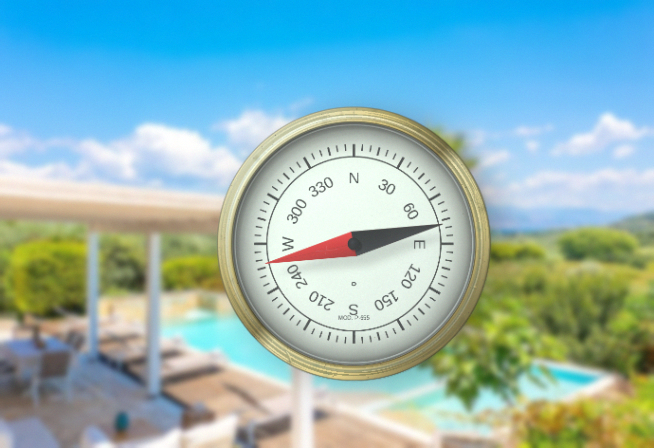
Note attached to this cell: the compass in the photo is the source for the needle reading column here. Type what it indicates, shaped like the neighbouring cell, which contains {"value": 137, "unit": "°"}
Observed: {"value": 257.5, "unit": "°"}
